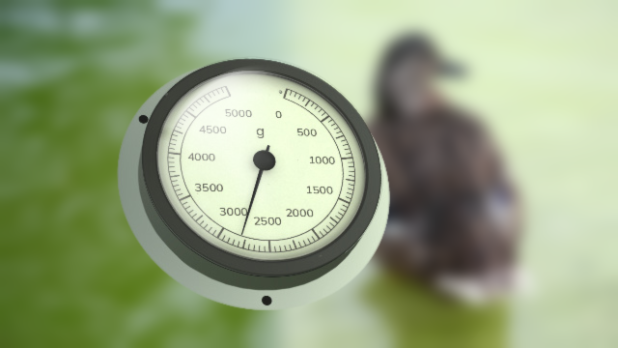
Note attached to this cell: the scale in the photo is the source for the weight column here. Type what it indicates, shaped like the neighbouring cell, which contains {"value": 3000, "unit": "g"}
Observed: {"value": 2800, "unit": "g"}
